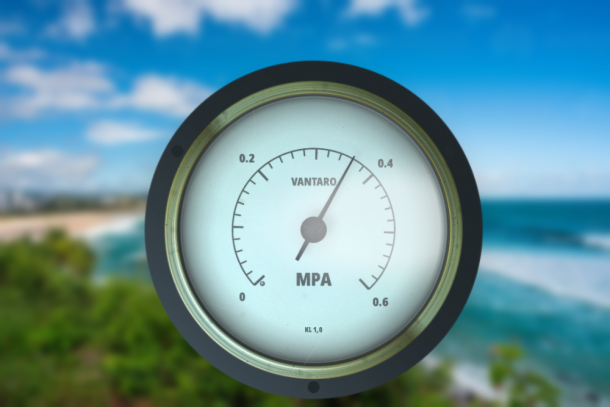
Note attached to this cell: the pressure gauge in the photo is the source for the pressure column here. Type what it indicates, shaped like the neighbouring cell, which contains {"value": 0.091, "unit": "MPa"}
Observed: {"value": 0.36, "unit": "MPa"}
